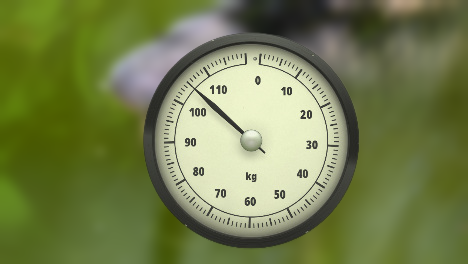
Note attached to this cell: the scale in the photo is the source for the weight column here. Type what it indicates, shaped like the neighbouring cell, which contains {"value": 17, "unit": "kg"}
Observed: {"value": 105, "unit": "kg"}
